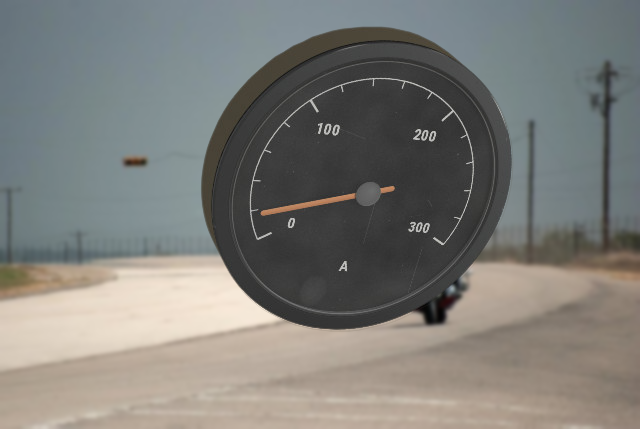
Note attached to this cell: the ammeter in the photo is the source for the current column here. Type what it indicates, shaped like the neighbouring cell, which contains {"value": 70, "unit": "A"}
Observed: {"value": 20, "unit": "A"}
